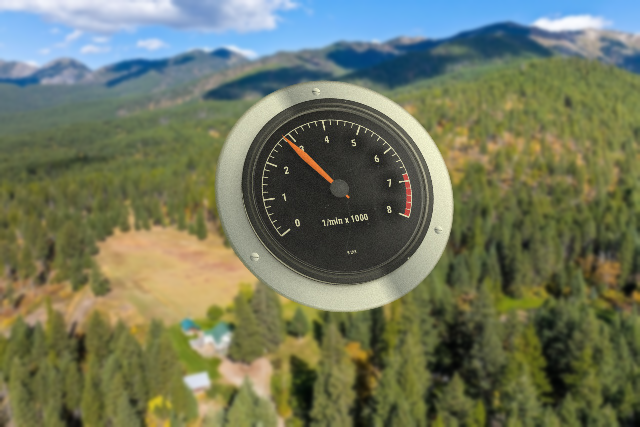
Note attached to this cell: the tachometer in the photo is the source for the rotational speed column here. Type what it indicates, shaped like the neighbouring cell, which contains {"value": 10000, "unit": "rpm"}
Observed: {"value": 2800, "unit": "rpm"}
